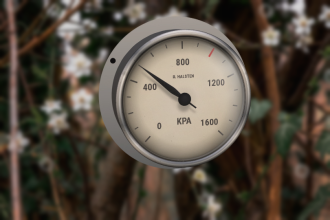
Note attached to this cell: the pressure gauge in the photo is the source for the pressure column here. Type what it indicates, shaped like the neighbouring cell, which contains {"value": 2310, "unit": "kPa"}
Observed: {"value": 500, "unit": "kPa"}
